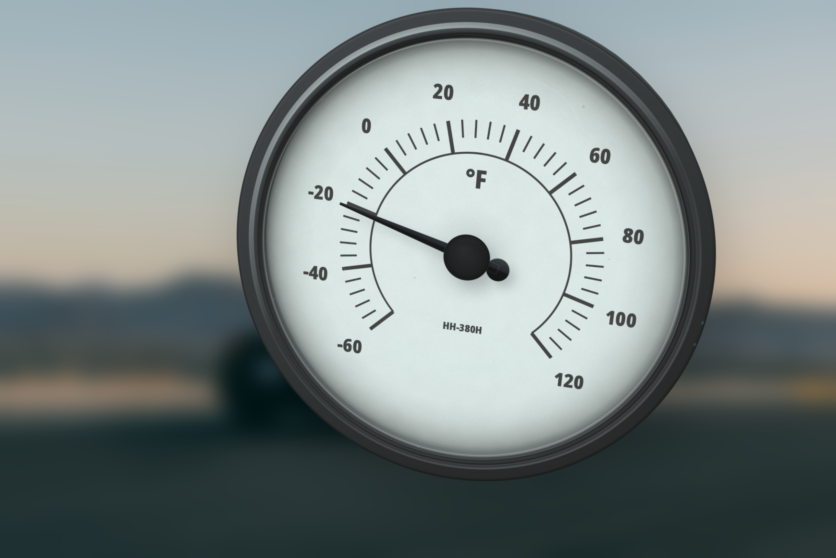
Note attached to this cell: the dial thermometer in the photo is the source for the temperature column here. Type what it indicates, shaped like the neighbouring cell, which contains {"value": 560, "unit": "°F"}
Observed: {"value": -20, "unit": "°F"}
